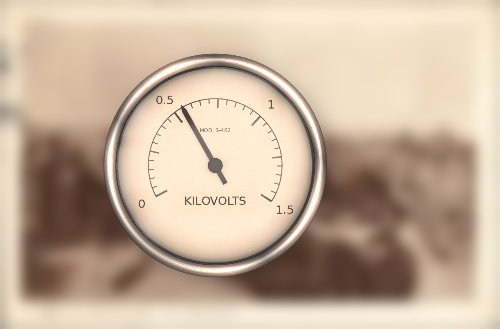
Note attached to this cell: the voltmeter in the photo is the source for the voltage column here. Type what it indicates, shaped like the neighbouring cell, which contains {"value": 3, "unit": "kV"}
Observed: {"value": 0.55, "unit": "kV"}
